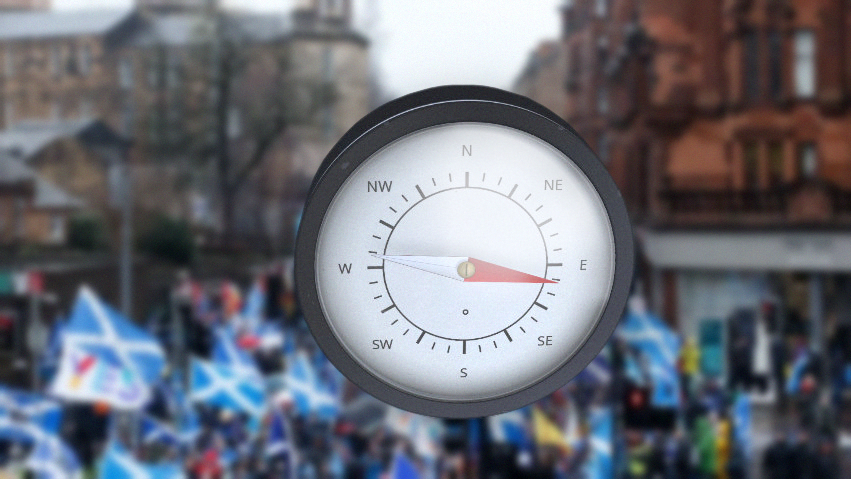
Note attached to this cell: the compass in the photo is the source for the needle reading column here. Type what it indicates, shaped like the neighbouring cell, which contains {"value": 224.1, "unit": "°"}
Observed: {"value": 100, "unit": "°"}
